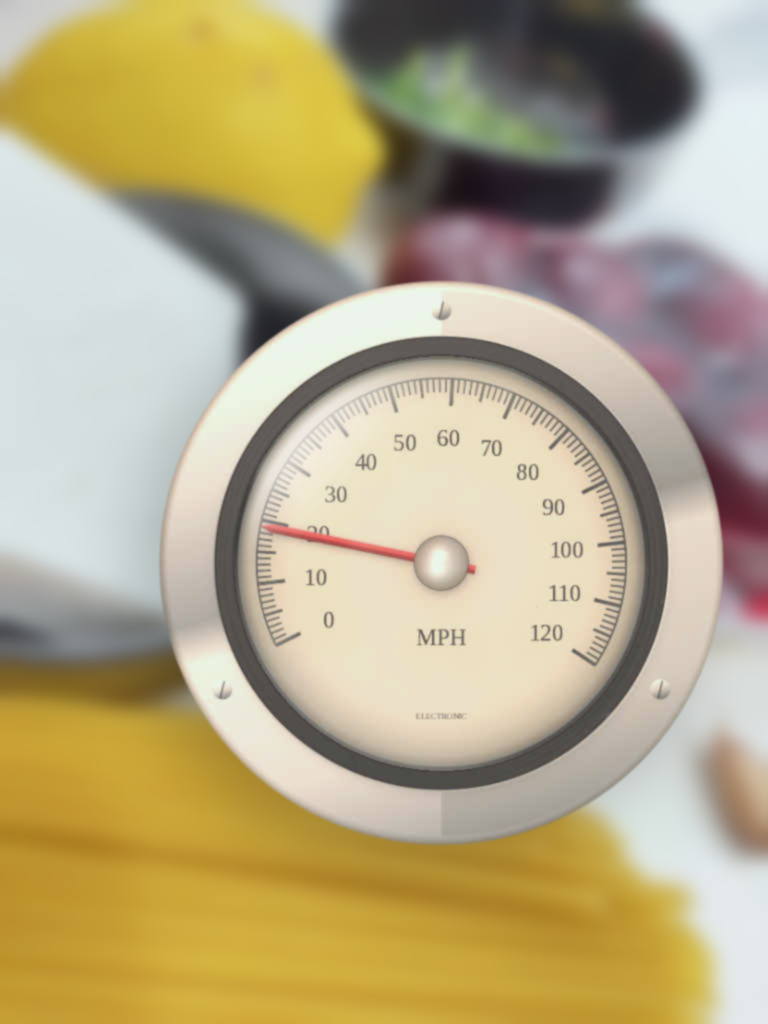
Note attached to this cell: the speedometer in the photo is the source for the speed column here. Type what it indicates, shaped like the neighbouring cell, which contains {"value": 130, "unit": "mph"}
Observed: {"value": 19, "unit": "mph"}
